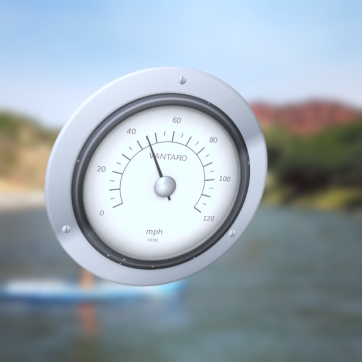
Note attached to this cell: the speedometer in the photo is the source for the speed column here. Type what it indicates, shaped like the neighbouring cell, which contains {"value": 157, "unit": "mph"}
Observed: {"value": 45, "unit": "mph"}
